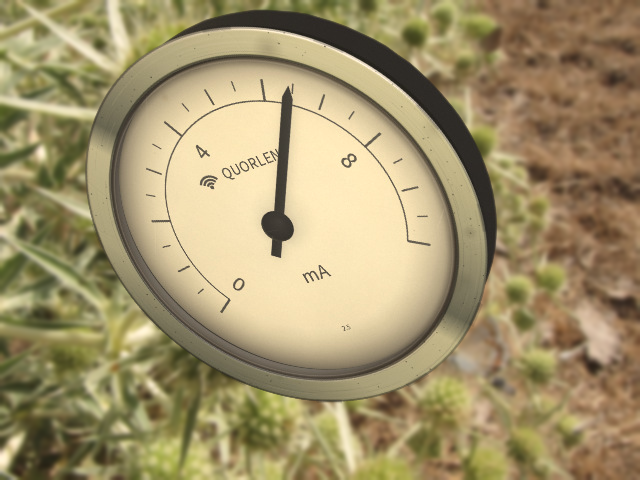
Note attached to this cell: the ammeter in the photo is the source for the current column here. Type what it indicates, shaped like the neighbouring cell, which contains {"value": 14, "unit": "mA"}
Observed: {"value": 6.5, "unit": "mA"}
